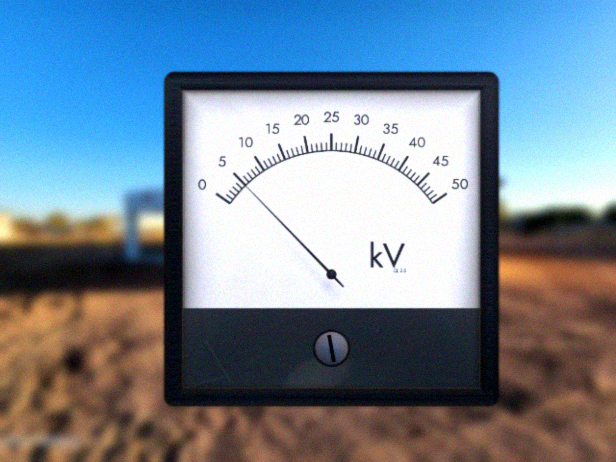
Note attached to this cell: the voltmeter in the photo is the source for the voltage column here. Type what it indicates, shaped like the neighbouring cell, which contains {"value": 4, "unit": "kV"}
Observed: {"value": 5, "unit": "kV"}
